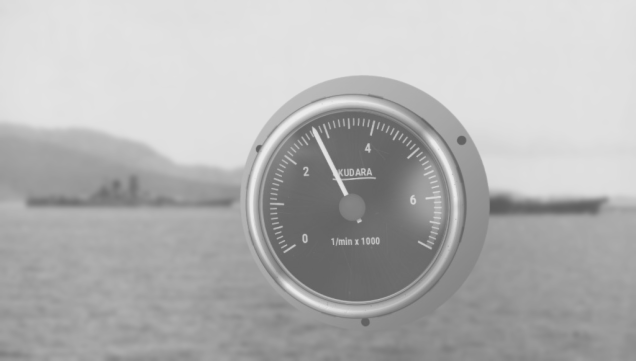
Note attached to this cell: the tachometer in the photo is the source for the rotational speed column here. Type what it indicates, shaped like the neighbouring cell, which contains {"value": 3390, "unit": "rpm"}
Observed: {"value": 2800, "unit": "rpm"}
